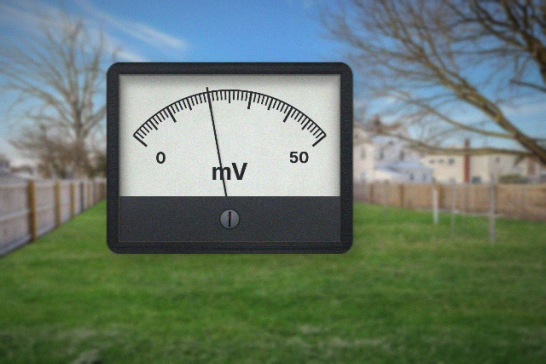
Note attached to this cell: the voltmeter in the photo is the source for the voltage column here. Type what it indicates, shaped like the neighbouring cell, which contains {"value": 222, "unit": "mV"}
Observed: {"value": 20, "unit": "mV"}
